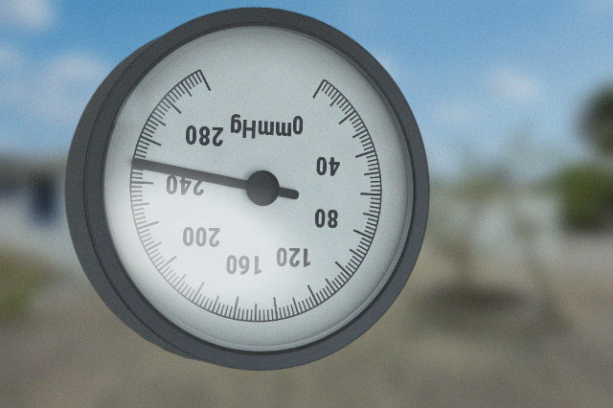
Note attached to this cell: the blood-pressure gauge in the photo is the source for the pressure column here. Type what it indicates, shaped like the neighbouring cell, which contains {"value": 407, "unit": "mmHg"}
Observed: {"value": 248, "unit": "mmHg"}
